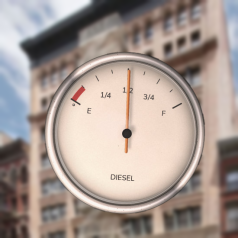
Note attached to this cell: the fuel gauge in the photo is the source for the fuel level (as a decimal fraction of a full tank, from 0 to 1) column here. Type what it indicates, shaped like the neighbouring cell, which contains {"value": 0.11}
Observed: {"value": 0.5}
